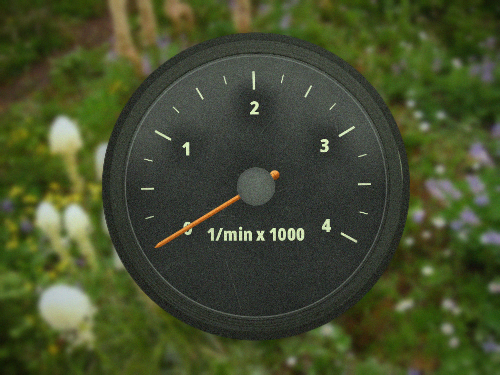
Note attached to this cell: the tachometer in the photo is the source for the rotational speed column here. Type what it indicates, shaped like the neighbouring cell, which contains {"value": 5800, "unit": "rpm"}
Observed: {"value": 0, "unit": "rpm"}
